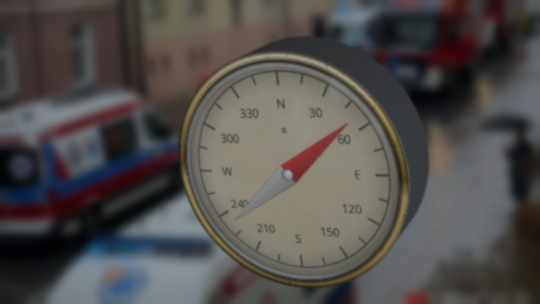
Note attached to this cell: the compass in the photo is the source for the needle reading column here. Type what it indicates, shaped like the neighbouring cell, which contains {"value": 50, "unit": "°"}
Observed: {"value": 52.5, "unit": "°"}
